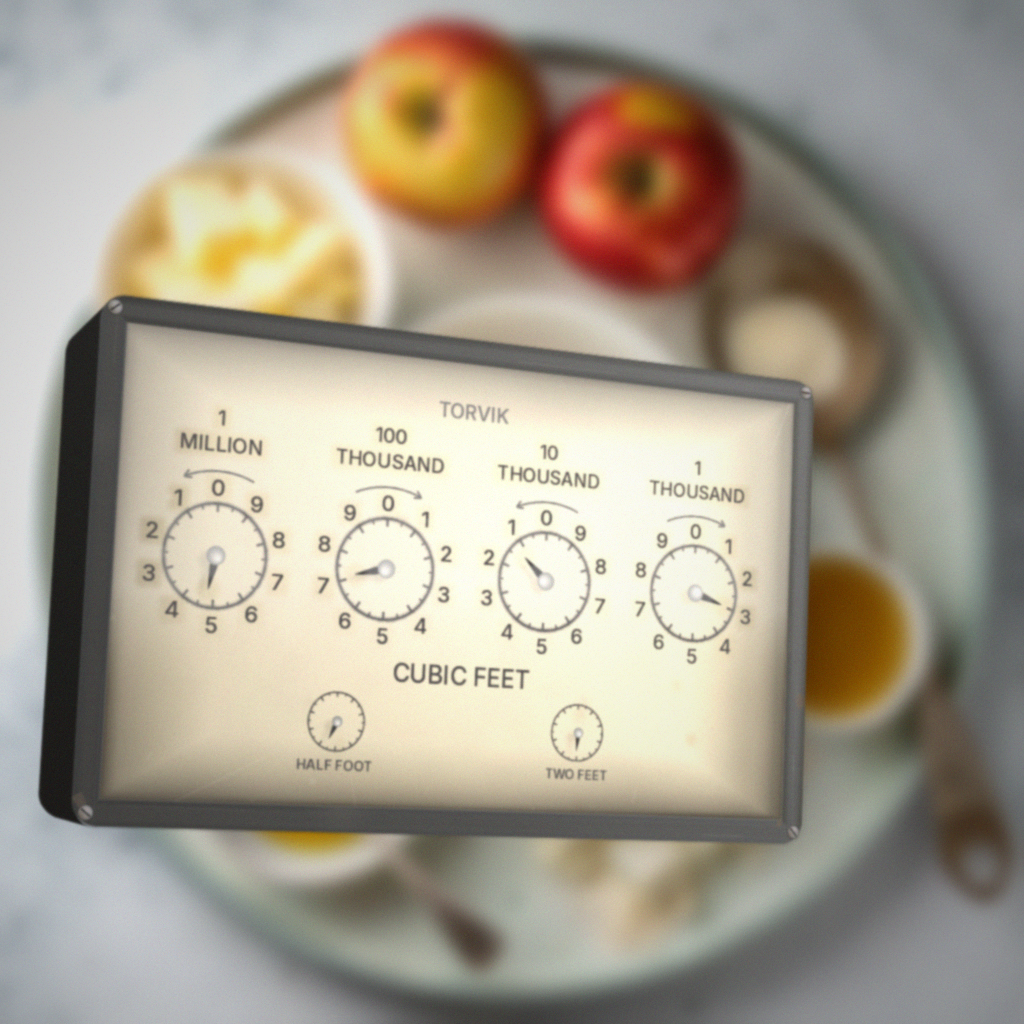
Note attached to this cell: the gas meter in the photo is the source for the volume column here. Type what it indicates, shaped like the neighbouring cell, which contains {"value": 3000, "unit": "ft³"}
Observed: {"value": 471300, "unit": "ft³"}
